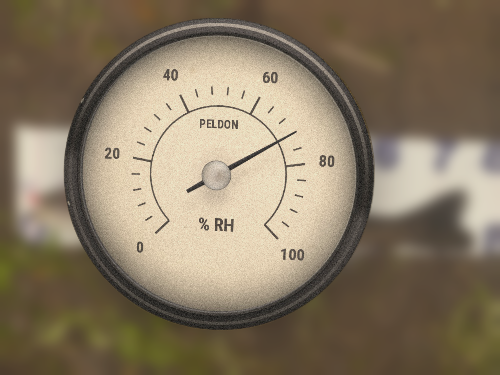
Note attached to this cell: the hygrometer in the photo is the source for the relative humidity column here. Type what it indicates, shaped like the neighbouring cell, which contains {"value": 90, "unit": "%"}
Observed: {"value": 72, "unit": "%"}
